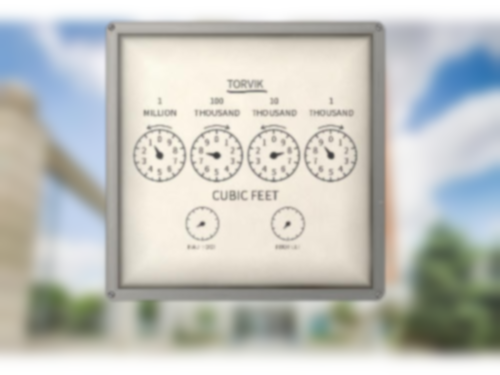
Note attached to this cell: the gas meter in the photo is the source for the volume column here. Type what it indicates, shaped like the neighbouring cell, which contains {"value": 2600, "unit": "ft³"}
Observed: {"value": 77900, "unit": "ft³"}
